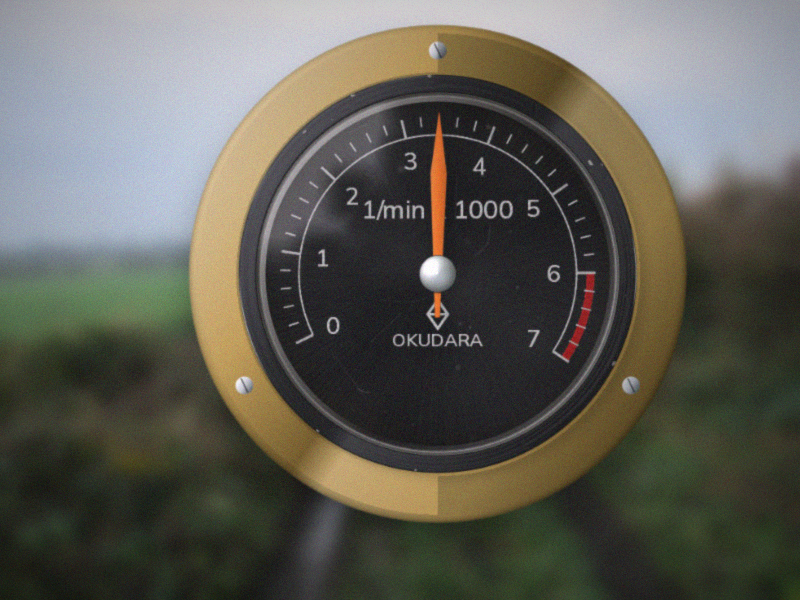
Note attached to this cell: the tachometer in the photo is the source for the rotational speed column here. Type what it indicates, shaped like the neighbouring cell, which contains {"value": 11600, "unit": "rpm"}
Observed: {"value": 3400, "unit": "rpm"}
